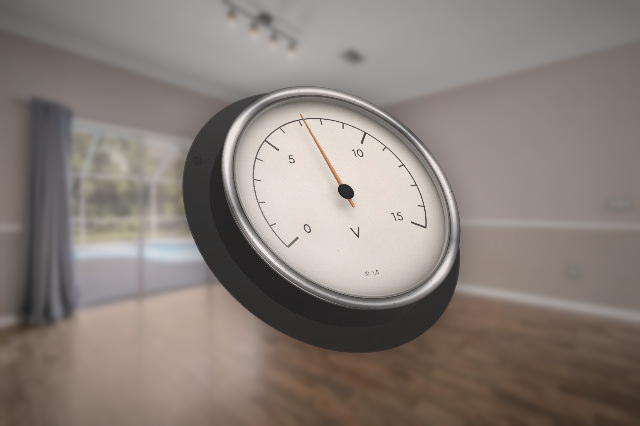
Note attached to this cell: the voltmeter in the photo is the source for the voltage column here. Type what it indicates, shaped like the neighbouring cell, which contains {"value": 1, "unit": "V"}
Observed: {"value": 7, "unit": "V"}
